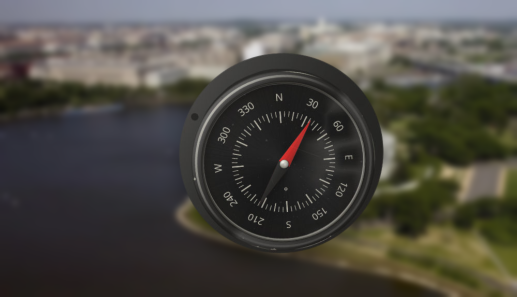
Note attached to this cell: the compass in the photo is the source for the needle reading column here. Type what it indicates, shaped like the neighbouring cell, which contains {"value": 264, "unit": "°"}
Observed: {"value": 35, "unit": "°"}
